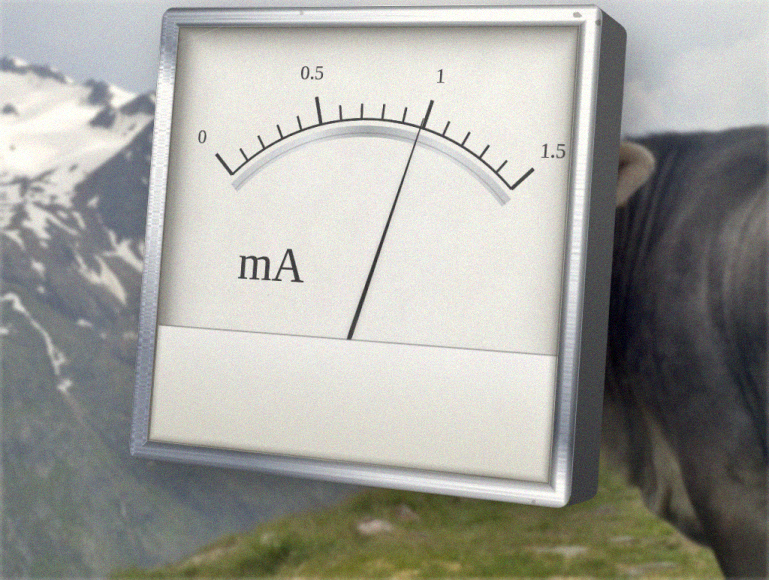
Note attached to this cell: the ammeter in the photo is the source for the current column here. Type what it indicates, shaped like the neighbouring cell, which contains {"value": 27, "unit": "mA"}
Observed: {"value": 1, "unit": "mA"}
